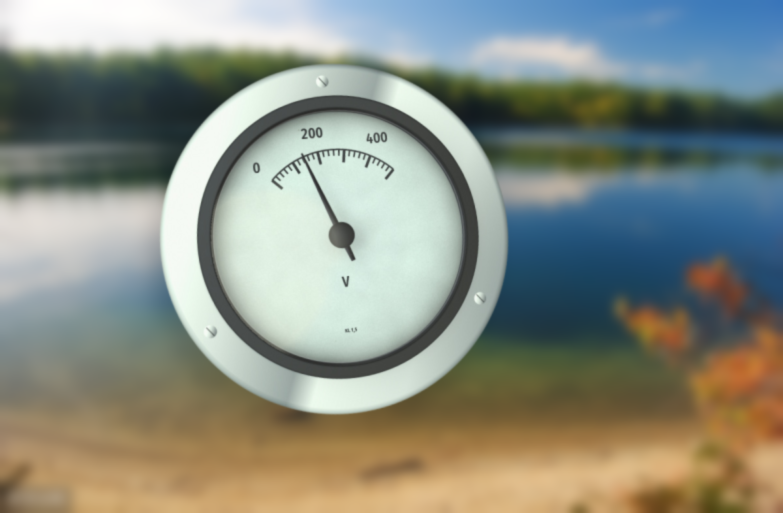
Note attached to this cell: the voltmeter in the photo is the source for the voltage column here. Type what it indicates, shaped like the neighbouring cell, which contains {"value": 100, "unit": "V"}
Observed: {"value": 140, "unit": "V"}
